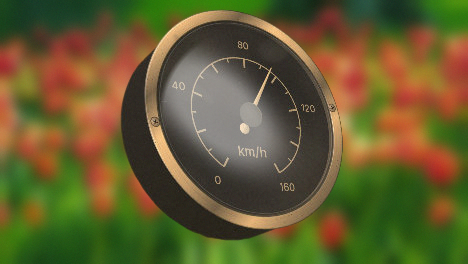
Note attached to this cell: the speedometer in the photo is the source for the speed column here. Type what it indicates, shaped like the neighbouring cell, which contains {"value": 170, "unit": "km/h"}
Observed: {"value": 95, "unit": "km/h"}
